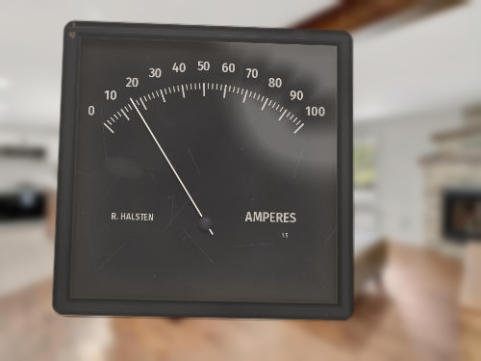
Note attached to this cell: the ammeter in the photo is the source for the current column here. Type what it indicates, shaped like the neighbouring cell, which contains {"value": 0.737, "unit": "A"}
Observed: {"value": 16, "unit": "A"}
